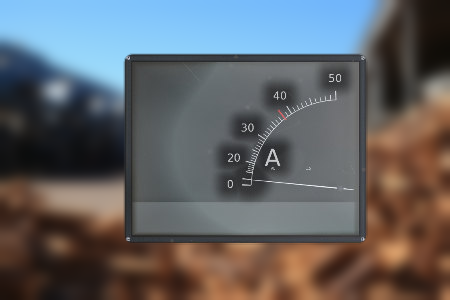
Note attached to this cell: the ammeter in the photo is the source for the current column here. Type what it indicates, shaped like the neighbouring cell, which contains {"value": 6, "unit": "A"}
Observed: {"value": 10, "unit": "A"}
